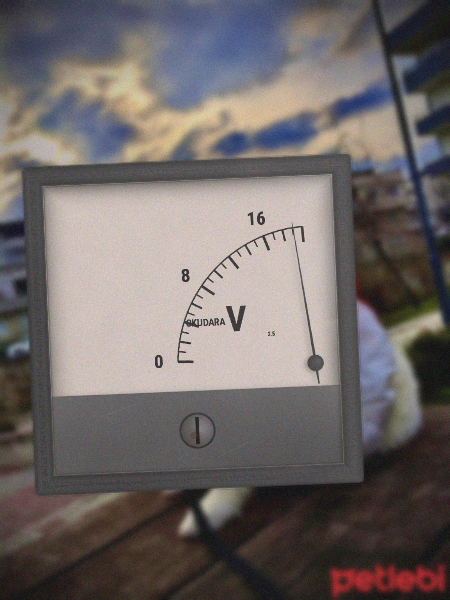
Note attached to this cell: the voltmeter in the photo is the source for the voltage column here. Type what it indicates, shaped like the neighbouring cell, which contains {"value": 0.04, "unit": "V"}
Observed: {"value": 19, "unit": "V"}
